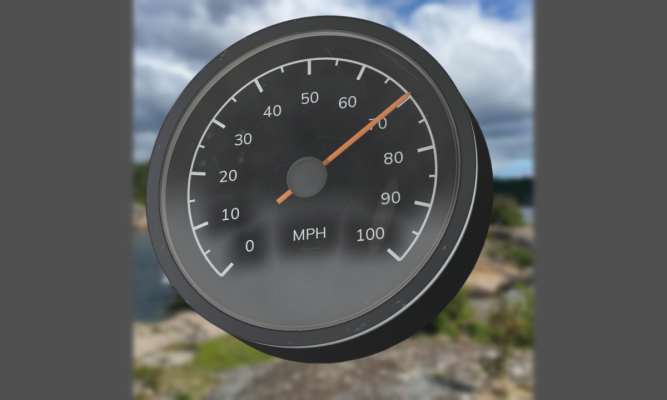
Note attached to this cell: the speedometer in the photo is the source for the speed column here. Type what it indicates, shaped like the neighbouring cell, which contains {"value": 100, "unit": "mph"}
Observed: {"value": 70, "unit": "mph"}
